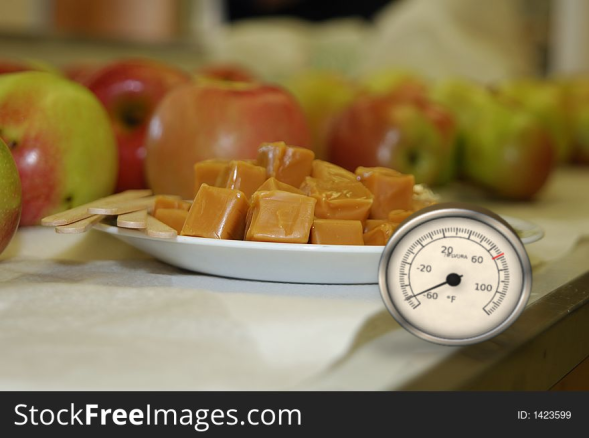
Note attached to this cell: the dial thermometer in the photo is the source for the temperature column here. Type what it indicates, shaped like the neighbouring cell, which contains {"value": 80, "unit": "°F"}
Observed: {"value": -50, "unit": "°F"}
